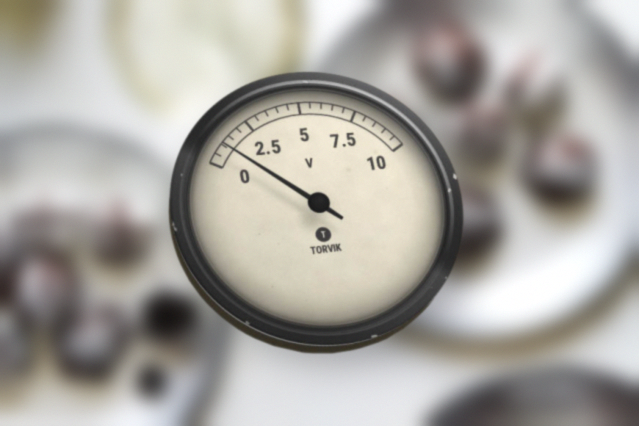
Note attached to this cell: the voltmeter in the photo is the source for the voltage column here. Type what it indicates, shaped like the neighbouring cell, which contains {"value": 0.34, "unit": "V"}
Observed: {"value": 1, "unit": "V"}
